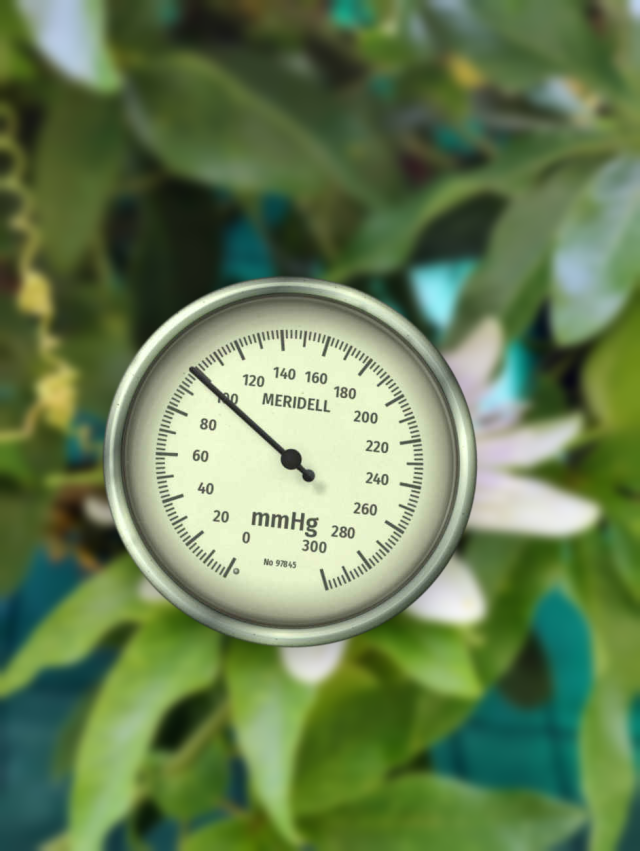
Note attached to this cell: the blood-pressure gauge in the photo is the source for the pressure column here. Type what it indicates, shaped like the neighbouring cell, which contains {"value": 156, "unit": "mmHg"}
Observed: {"value": 98, "unit": "mmHg"}
